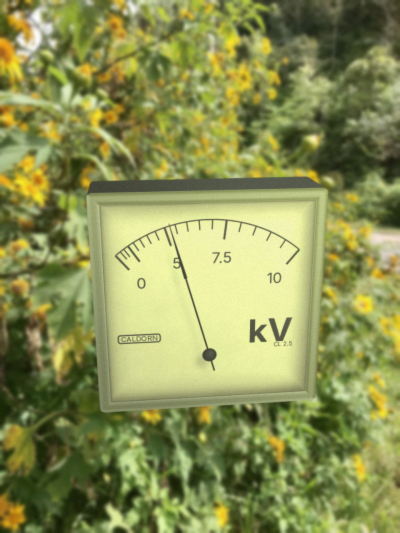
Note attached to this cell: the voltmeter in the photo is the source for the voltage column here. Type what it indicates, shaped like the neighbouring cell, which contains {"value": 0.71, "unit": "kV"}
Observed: {"value": 5.25, "unit": "kV"}
